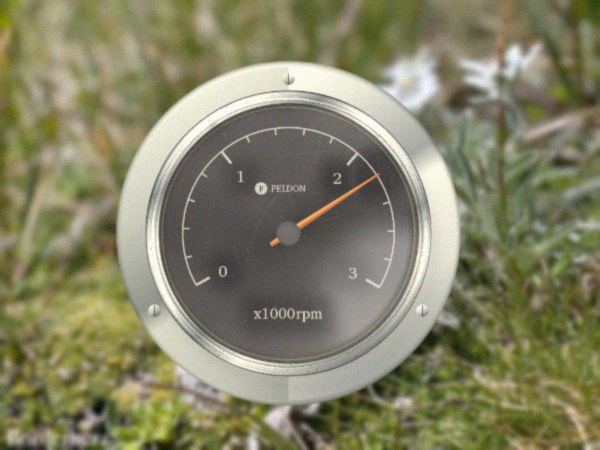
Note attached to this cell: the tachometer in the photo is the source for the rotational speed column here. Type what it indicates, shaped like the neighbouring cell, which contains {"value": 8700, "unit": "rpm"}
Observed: {"value": 2200, "unit": "rpm"}
